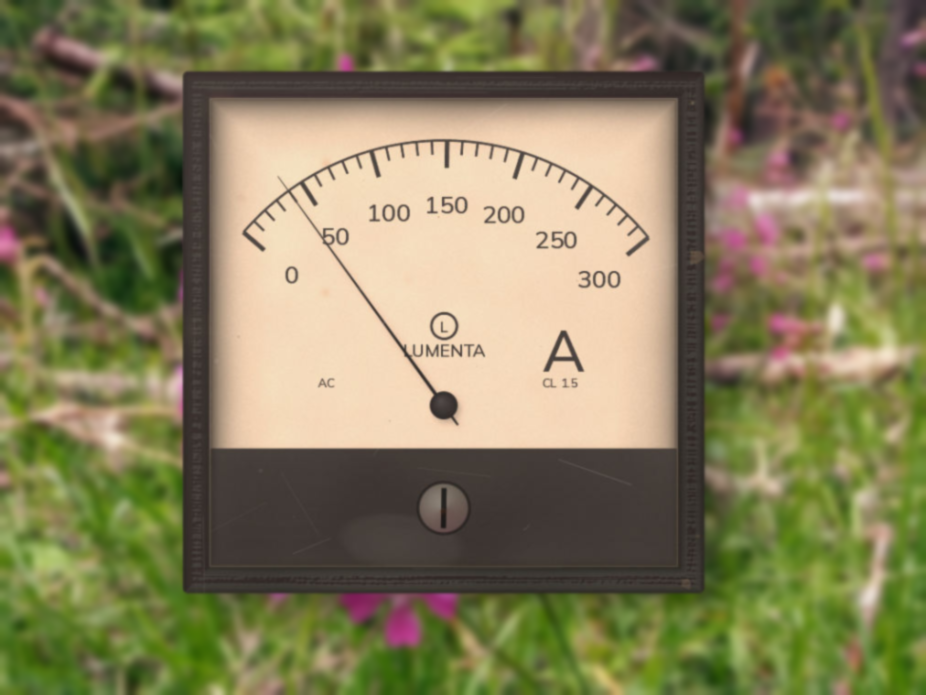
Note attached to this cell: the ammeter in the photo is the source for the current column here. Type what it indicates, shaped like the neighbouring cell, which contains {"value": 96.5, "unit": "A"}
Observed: {"value": 40, "unit": "A"}
